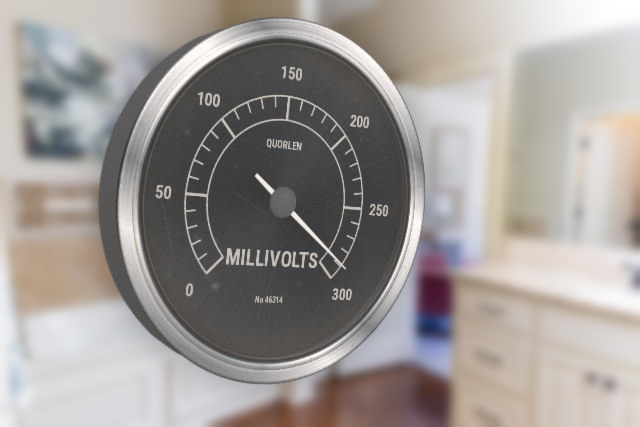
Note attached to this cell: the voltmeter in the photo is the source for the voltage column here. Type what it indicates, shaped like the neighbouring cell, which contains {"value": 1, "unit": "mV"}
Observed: {"value": 290, "unit": "mV"}
